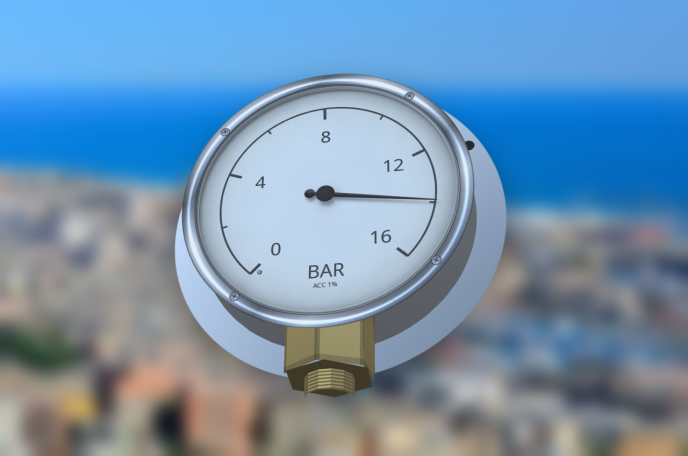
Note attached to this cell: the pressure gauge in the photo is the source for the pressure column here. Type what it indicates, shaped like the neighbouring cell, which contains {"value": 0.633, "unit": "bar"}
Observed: {"value": 14, "unit": "bar"}
